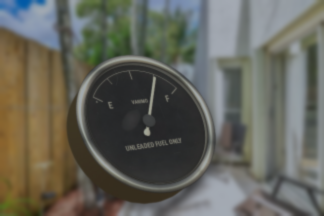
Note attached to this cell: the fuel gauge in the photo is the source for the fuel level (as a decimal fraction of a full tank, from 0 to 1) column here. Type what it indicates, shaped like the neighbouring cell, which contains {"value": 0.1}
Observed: {"value": 0.75}
